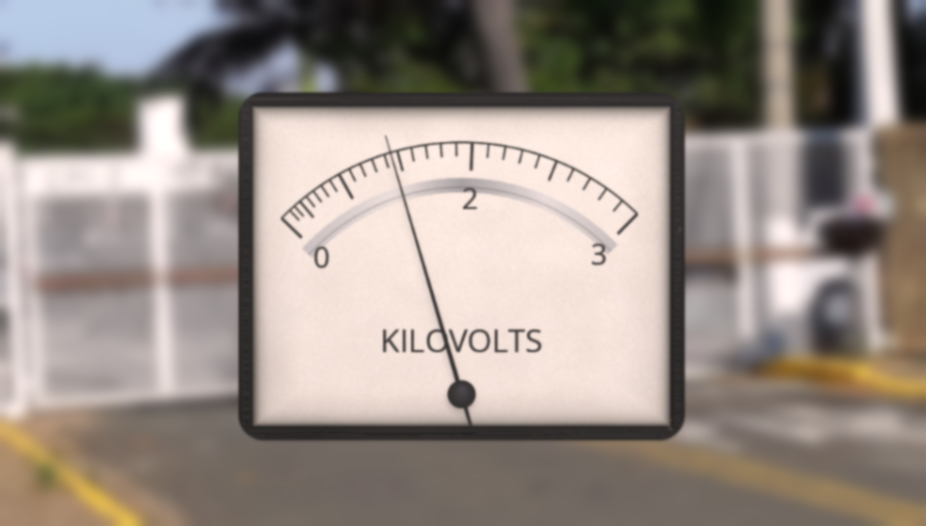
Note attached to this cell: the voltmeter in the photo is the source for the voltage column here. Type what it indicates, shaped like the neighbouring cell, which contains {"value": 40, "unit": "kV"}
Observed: {"value": 1.45, "unit": "kV"}
